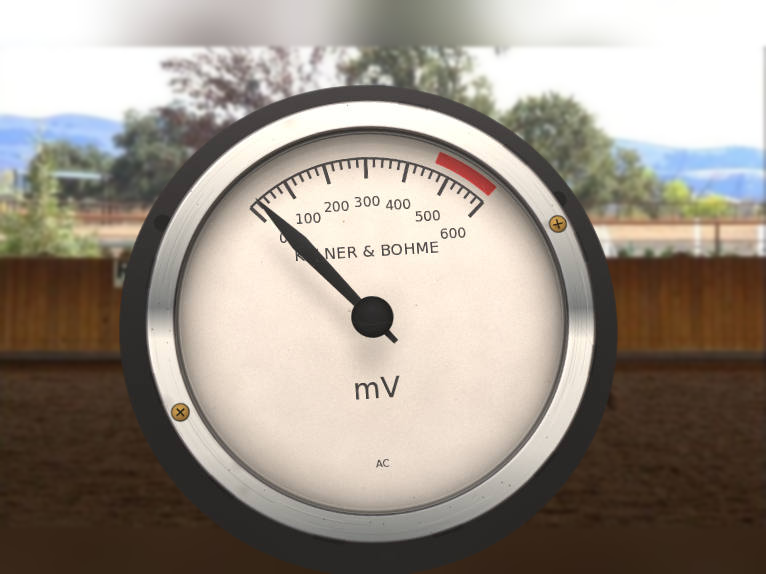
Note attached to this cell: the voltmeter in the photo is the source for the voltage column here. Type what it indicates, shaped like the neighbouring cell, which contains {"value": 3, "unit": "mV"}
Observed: {"value": 20, "unit": "mV"}
